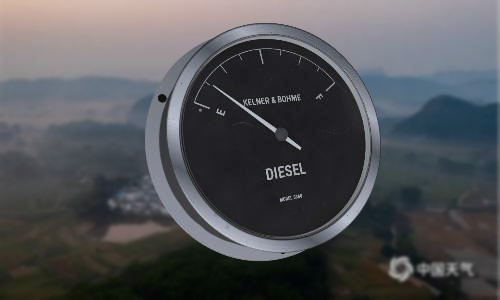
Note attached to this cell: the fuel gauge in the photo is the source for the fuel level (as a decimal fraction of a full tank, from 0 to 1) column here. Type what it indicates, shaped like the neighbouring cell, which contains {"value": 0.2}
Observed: {"value": 0.125}
